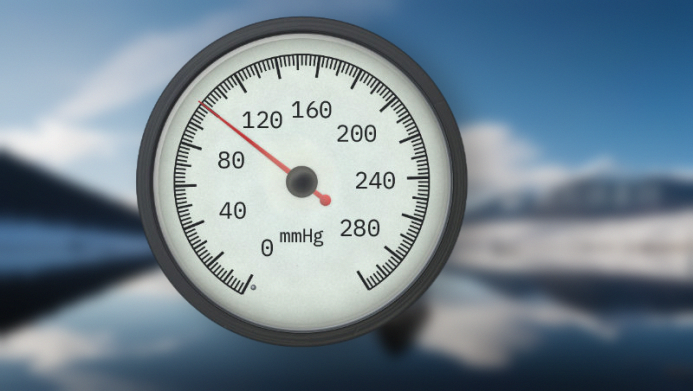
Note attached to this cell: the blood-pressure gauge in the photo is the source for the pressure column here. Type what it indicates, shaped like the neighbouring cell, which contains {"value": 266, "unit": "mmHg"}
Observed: {"value": 100, "unit": "mmHg"}
